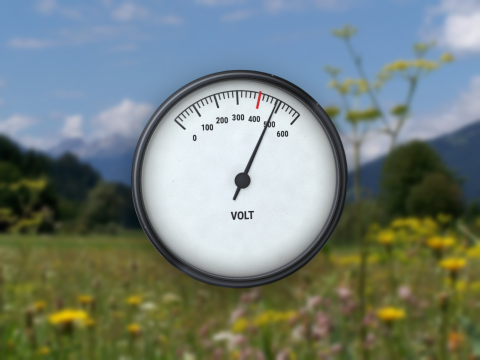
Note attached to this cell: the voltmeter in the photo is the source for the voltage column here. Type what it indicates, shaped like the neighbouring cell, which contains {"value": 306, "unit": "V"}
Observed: {"value": 480, "unit": "V"}
